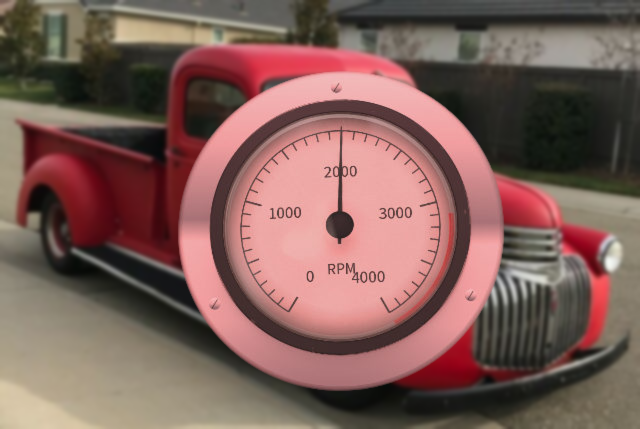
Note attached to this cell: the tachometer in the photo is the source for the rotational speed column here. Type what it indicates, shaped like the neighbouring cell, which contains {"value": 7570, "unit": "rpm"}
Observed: {"value": 2000, "unit": "rpm"}
